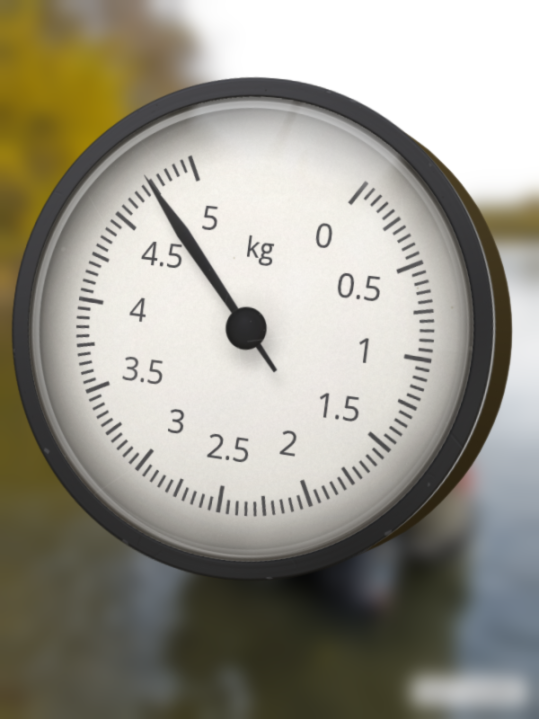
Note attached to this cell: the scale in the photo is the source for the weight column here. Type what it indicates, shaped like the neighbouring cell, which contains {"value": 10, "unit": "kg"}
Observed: {"value": 4.75, "unit": "kg"}
